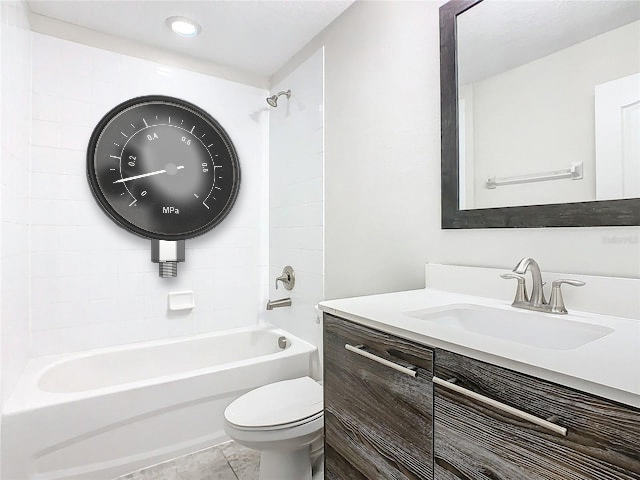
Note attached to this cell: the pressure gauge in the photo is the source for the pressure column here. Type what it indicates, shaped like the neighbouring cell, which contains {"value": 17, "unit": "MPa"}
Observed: {"value": 0.1, "unit": "MPa"}
